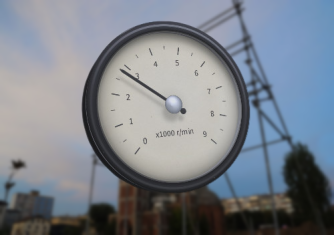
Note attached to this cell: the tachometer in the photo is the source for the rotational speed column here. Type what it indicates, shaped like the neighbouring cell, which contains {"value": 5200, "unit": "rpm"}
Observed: {"value": 2750, "unit": "rpm"}
